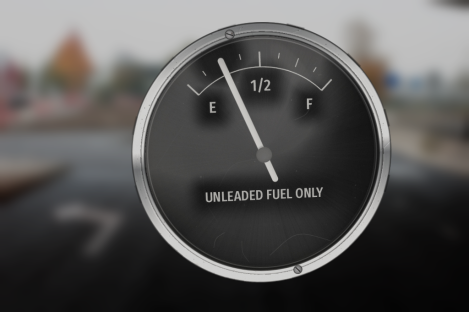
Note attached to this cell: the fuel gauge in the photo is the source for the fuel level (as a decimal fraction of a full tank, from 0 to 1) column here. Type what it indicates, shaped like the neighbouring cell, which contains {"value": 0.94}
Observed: {"value": 0.25}
